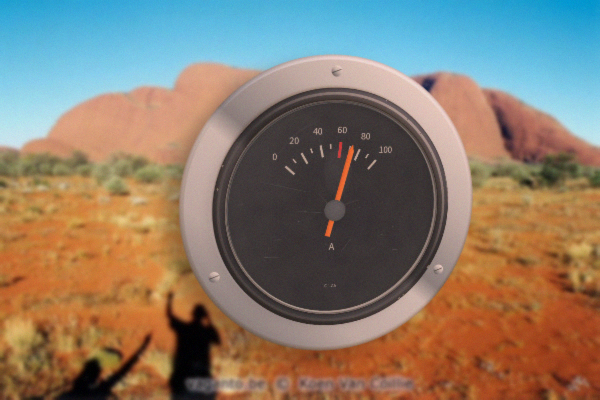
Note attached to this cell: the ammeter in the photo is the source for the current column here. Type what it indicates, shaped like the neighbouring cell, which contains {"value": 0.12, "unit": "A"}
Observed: {"value": 70, "unit": "A"}
